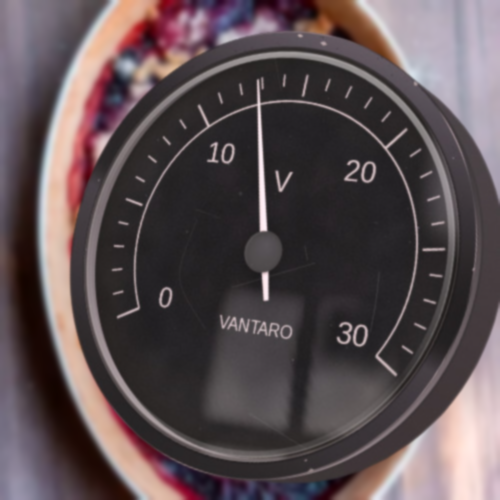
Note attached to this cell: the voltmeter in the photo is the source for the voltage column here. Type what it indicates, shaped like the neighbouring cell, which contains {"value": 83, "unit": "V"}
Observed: {"value": 13, "unit": "V"}
